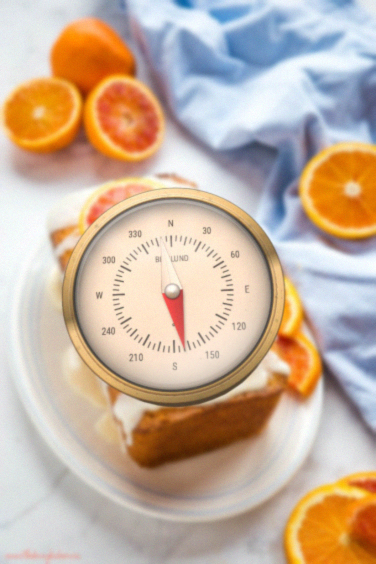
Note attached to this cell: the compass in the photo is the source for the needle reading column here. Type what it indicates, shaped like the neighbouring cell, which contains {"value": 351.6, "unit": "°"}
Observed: {"value": 170, "unit": "°"}
